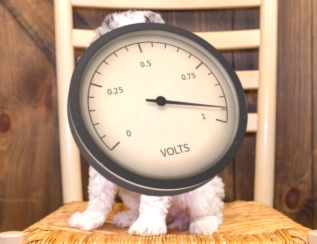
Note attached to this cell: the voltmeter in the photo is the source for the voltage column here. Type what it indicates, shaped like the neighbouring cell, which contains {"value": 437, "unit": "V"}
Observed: {"value": 0.95, "unit": "V"}
